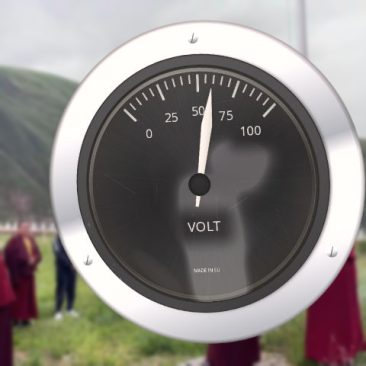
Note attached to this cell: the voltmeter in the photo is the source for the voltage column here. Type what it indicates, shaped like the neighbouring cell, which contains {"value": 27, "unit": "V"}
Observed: {"value": 60, "unit": "V"}
